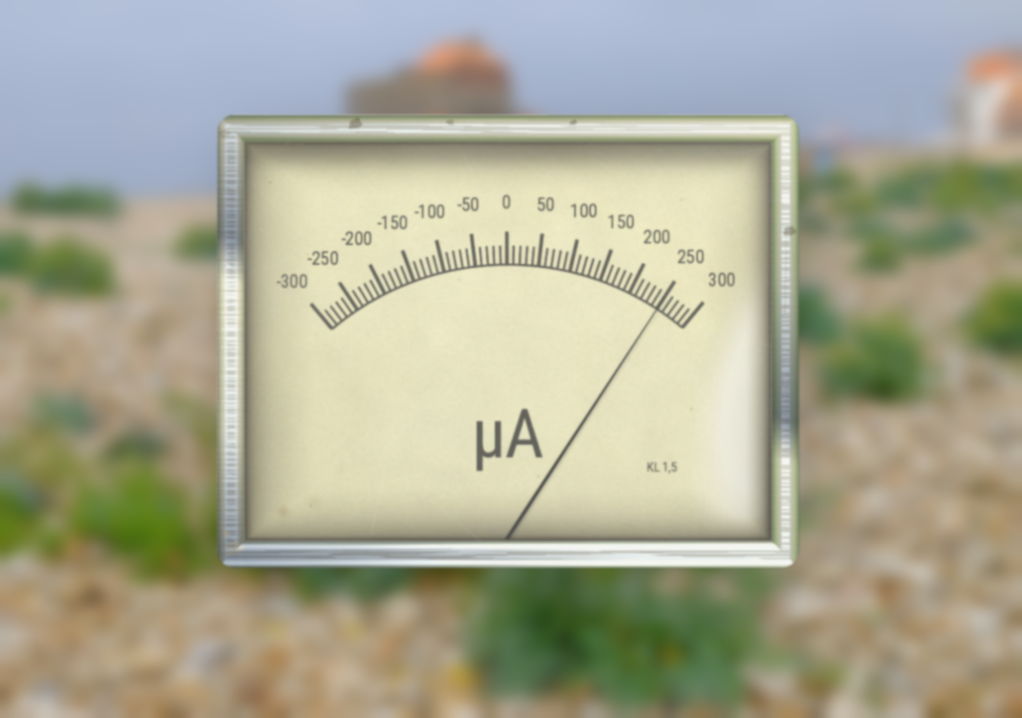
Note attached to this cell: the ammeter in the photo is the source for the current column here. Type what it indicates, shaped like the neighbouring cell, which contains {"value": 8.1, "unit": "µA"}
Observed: {"value": 250, "unit": "µA"}
